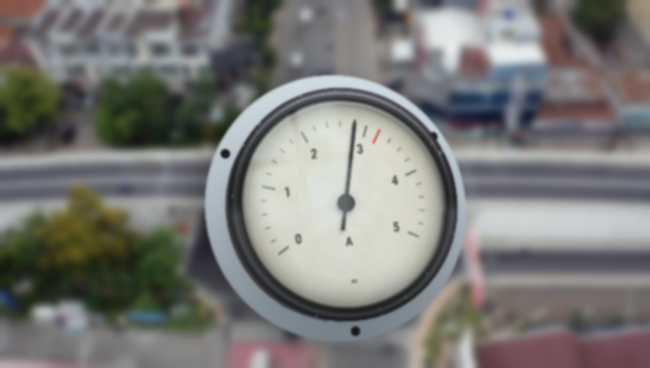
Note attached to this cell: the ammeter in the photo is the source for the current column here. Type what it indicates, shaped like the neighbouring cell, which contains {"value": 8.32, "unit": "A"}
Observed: {"value": 2.8, "unit": "A"}
